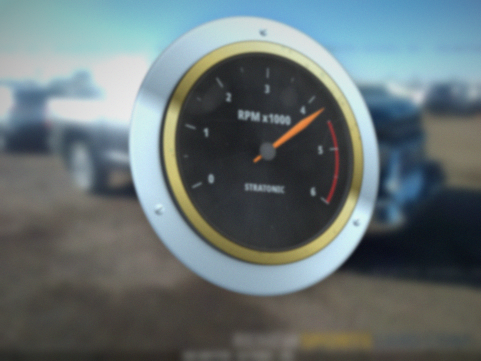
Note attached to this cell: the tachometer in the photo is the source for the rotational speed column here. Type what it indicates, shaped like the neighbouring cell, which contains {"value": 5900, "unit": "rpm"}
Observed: {"value": 4250, "unit": "rpm"}
